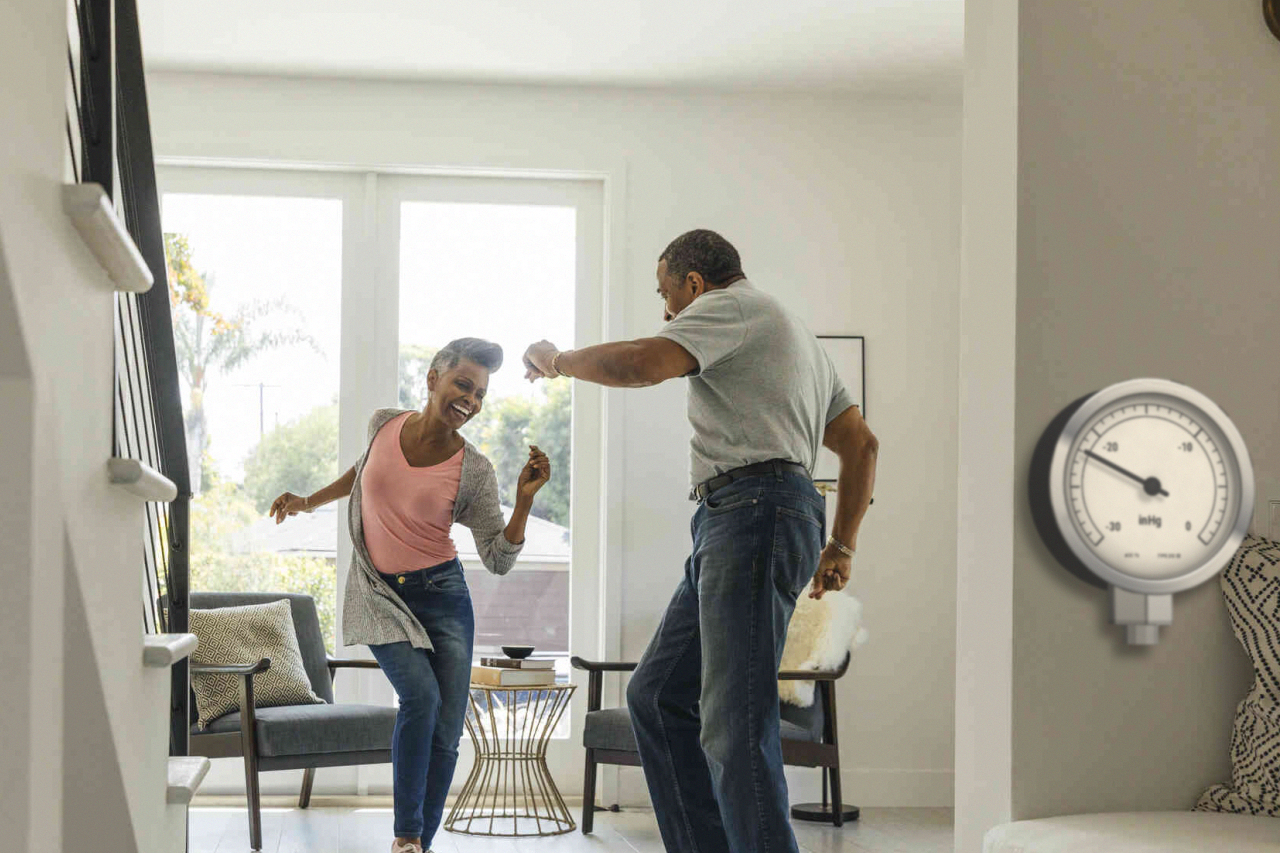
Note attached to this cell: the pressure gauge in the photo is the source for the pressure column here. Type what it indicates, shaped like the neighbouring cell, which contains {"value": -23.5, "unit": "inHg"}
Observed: {"value": -22, "unit": "inHg"}
